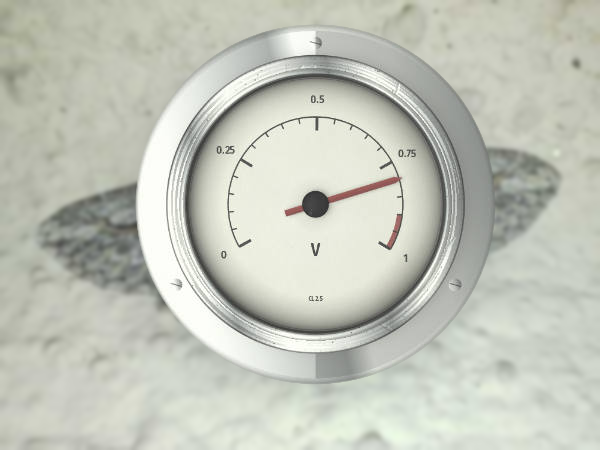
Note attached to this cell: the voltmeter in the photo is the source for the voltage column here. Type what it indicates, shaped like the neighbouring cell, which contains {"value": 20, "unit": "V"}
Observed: {"value": 0.8, "unit": "V"}
